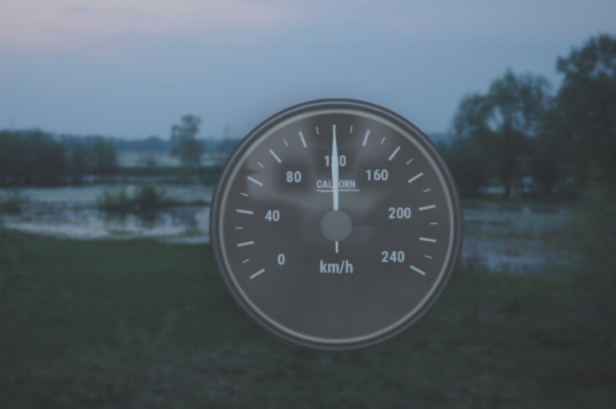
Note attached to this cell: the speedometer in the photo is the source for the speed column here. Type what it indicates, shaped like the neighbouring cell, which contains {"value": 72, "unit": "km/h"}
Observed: {"value": 120, "unit": "km/h"}
